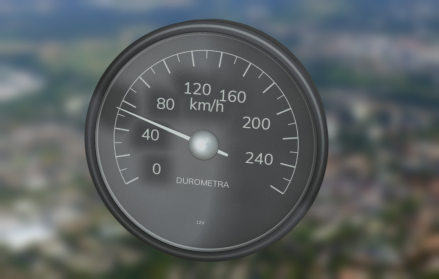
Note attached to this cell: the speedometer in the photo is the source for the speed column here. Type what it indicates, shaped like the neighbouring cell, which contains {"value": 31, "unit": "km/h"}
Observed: {"value": 55, "unit": "km/h"}
